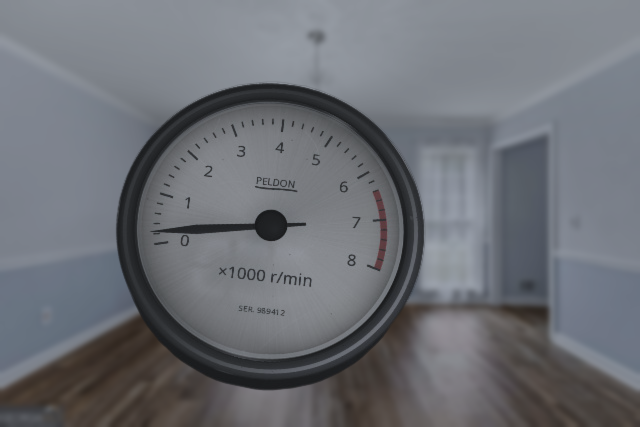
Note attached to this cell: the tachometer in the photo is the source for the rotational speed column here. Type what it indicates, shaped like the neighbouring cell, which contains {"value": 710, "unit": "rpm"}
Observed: {"value": 200, "unit": "rpm"}
